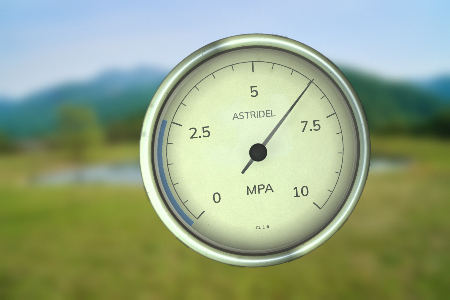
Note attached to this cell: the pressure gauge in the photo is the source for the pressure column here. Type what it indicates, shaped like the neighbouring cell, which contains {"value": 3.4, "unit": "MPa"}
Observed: {"value": 6.5, "unit": "MPa"}
